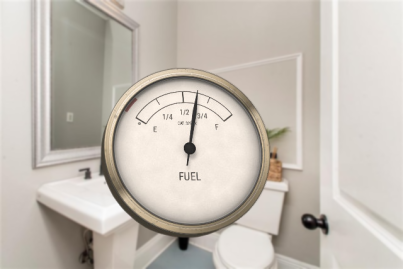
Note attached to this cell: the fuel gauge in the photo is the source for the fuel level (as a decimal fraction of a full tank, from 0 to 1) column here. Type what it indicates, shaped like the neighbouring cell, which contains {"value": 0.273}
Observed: {"value": 0.625}
